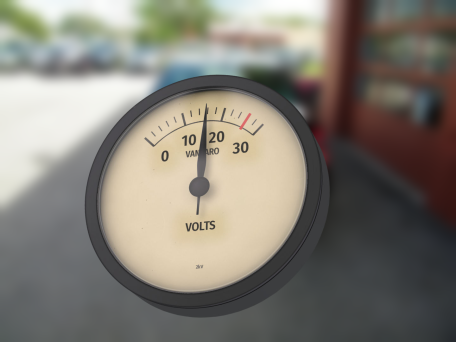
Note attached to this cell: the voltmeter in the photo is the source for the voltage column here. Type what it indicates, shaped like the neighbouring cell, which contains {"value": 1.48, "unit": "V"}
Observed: {"value": 16, "unit": "V"}
